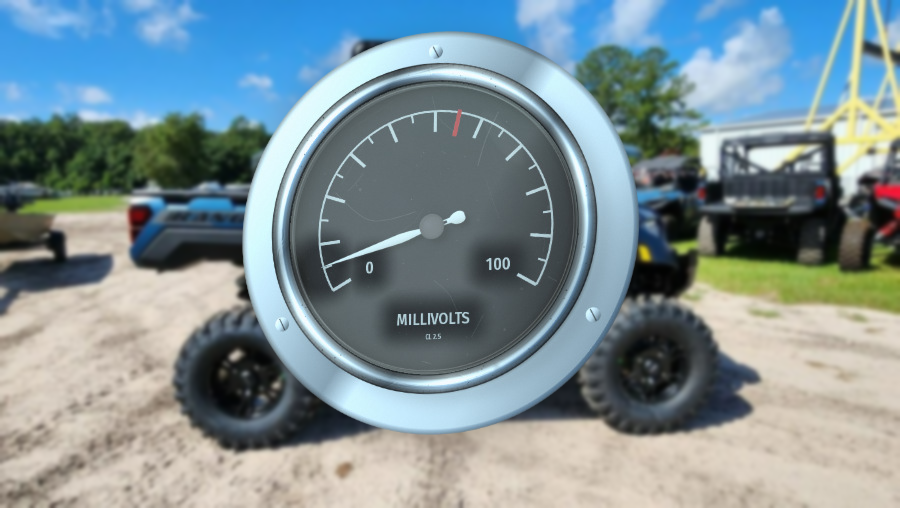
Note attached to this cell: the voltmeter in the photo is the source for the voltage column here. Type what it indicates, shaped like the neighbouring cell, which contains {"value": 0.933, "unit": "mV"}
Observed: {"value": 5, "unit": "mV"}
